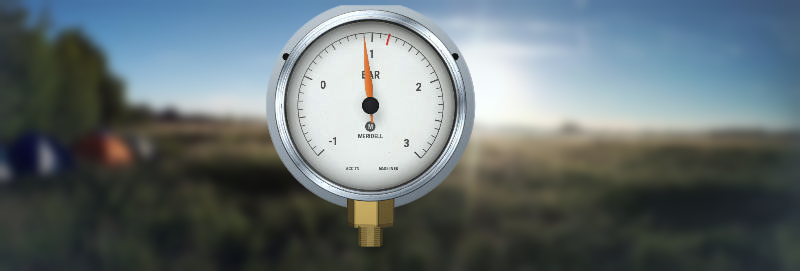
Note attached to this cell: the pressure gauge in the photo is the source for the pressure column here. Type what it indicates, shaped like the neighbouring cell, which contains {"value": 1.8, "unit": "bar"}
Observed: {"value": 0.9, "unit": "bar"}
